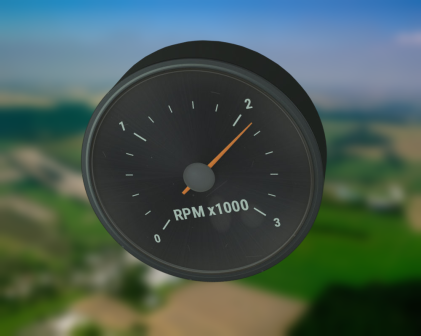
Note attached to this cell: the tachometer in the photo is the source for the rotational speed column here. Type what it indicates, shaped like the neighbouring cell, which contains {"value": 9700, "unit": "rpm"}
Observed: {"value": 2100, "unit": "rpm"}
